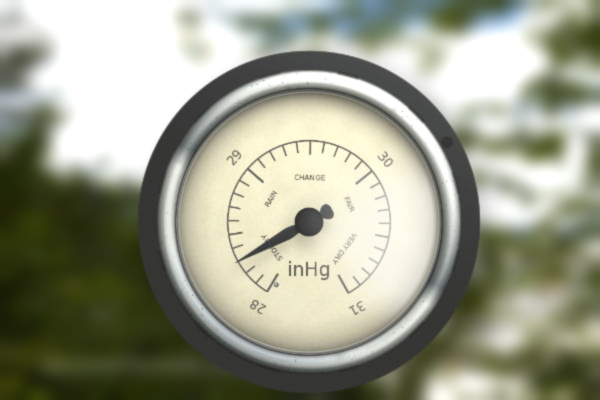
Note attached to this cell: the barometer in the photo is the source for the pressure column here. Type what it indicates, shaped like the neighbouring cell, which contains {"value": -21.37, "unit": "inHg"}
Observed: {"value": 28.3, "unit": "inHg"}
